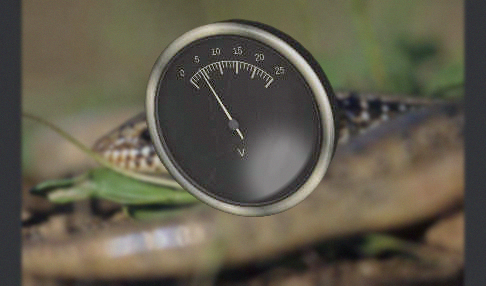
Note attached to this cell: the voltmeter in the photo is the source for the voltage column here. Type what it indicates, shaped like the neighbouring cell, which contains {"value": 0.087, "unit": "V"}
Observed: {"value": 5, "unit": "V"}
